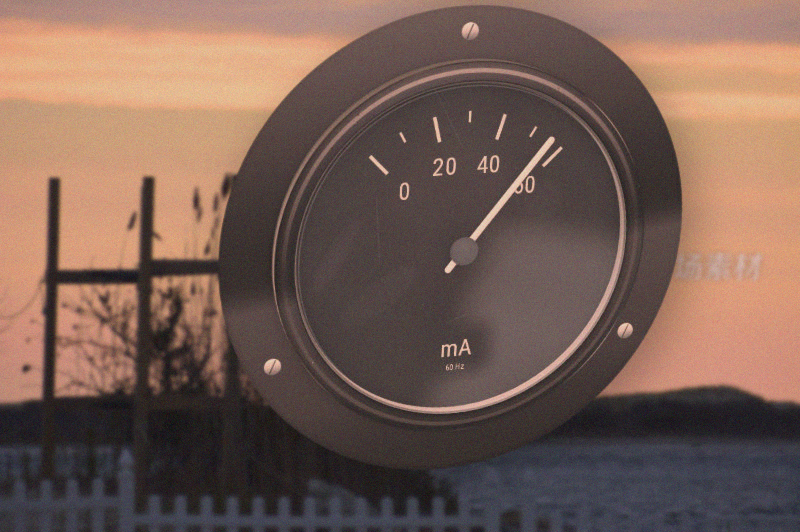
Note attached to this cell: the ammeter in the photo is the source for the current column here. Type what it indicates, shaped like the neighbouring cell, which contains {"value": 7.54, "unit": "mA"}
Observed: {"value": 55, "unit": "mA"}
